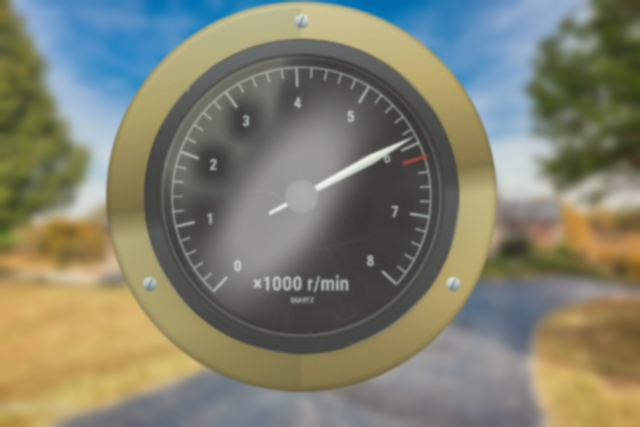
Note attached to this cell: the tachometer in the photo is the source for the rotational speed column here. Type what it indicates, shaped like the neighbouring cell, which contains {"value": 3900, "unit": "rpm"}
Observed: {"value": 5900, "unit": "rpm"}
